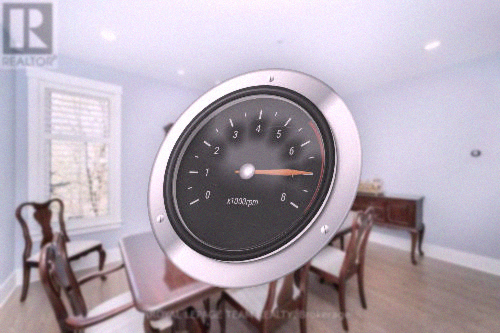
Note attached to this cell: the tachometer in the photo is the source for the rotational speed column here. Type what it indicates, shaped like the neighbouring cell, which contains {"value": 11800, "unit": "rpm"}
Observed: {"value": 7000, "unit": "rpm"}
